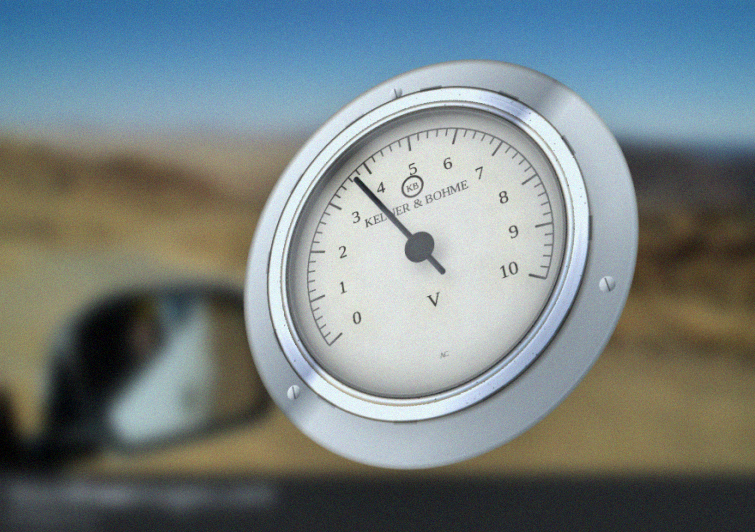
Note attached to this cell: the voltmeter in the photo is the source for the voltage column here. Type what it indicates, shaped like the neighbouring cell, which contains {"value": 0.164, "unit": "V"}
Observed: {"value": 3.7, "unit": "V"}
